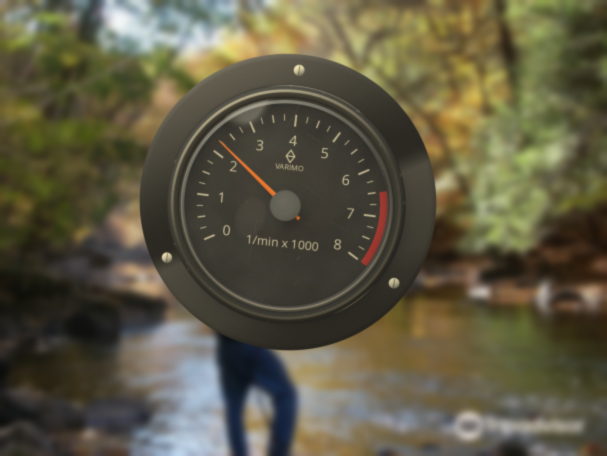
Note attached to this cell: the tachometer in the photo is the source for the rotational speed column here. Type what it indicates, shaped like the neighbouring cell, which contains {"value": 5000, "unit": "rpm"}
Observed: {"value": 2250, "unit": "rpm"}
